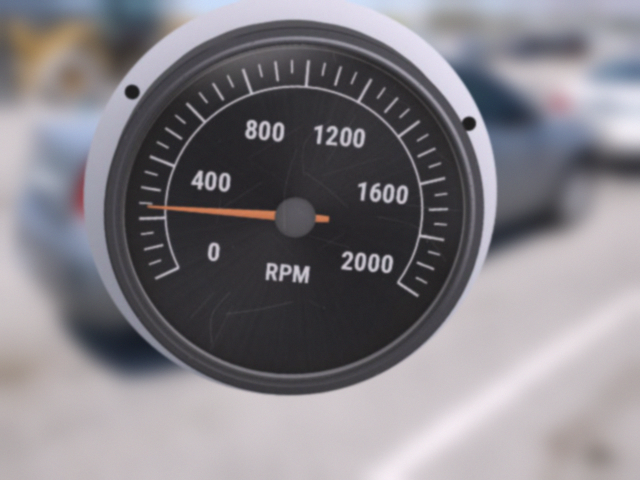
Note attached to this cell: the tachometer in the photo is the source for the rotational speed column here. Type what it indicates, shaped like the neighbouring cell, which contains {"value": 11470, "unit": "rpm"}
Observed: {"value": 250, "unit": "rpm"}
